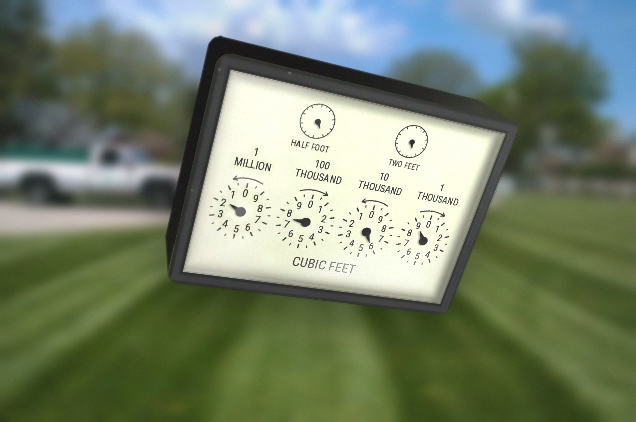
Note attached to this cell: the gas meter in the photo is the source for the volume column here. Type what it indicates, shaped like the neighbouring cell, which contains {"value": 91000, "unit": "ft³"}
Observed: {"value": 175900, "unit": "ft³"}
